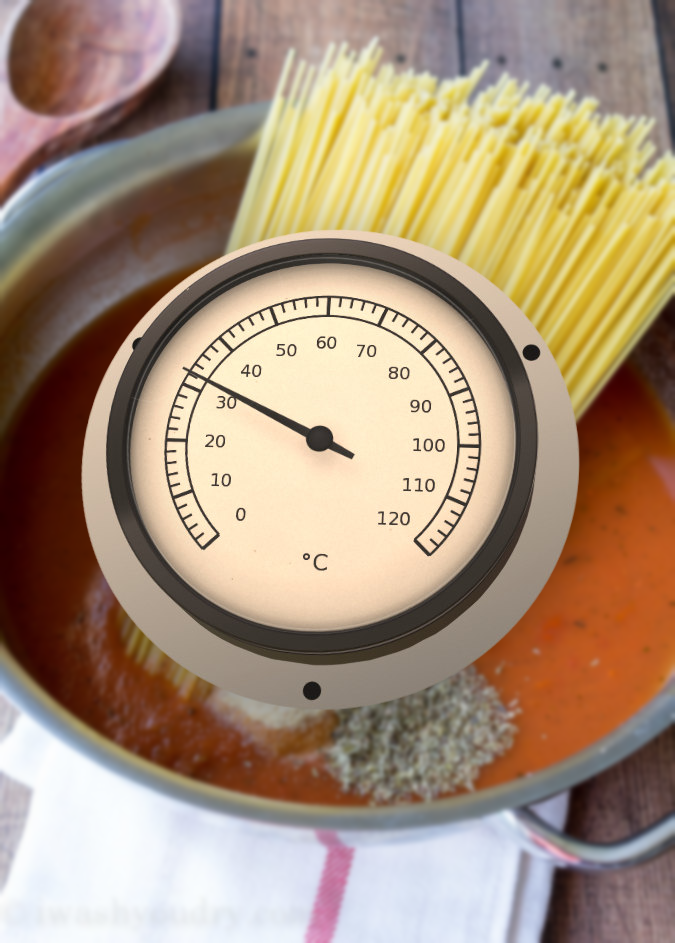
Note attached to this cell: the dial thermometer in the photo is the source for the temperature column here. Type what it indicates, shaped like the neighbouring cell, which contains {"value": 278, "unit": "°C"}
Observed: {"value": 32, "unit": "°C"}
